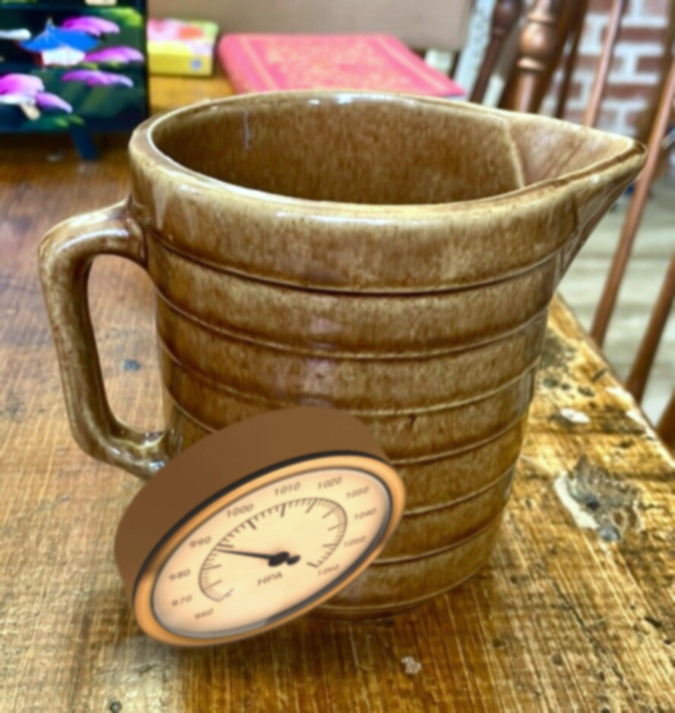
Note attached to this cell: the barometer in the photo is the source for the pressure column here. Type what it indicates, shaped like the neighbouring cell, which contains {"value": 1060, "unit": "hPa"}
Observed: {"value": 990, "unit": "hPa"}
